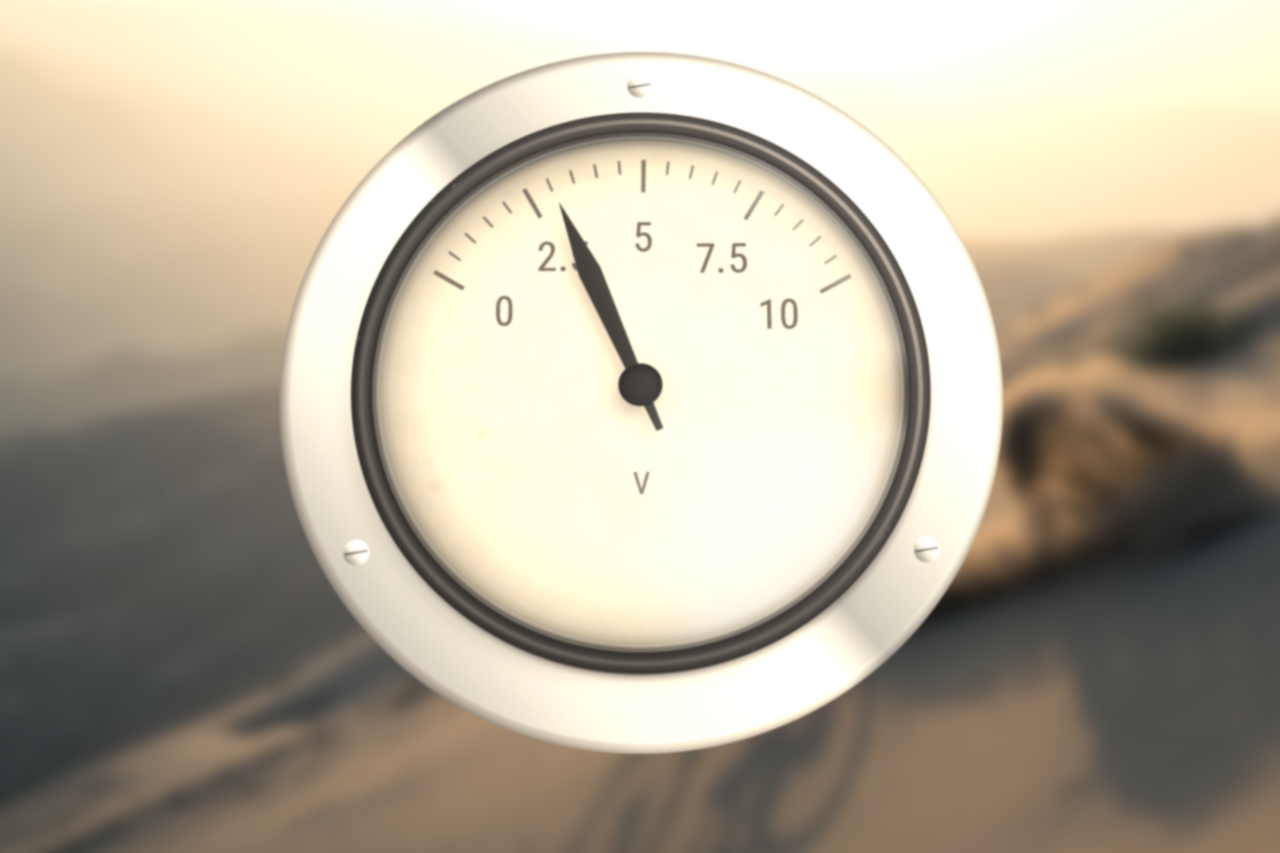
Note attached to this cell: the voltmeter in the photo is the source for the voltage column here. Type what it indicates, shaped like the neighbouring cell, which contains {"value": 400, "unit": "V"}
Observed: {"value": 3, "unit": "V"}
